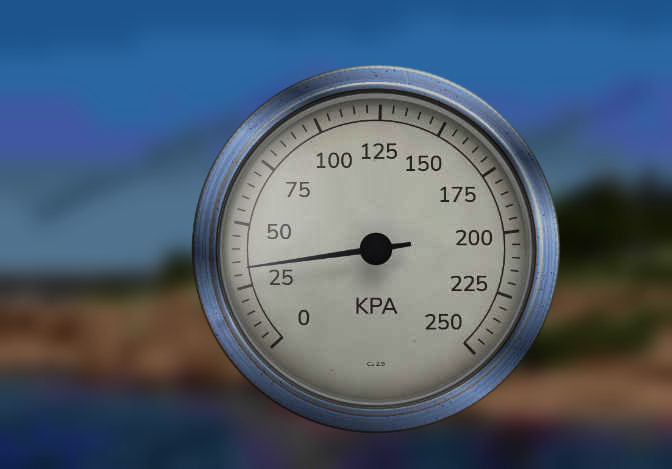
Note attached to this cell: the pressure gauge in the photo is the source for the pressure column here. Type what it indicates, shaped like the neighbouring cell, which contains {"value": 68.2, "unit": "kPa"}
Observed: {"value": 32.5, "unit": "kPa"}
